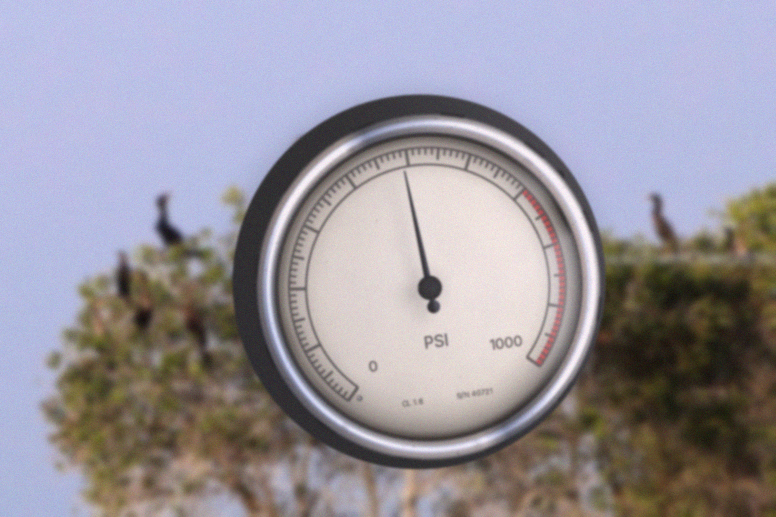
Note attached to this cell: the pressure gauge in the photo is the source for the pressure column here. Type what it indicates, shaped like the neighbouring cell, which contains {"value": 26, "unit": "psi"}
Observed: {"value": 490, "unit": "psi"}
